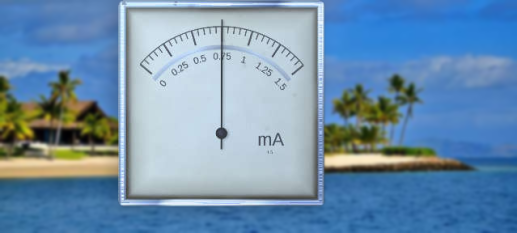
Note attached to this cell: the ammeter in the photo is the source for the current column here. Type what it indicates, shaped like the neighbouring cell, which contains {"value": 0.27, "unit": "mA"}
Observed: {"value": 0.75, "unit": "mA"}
